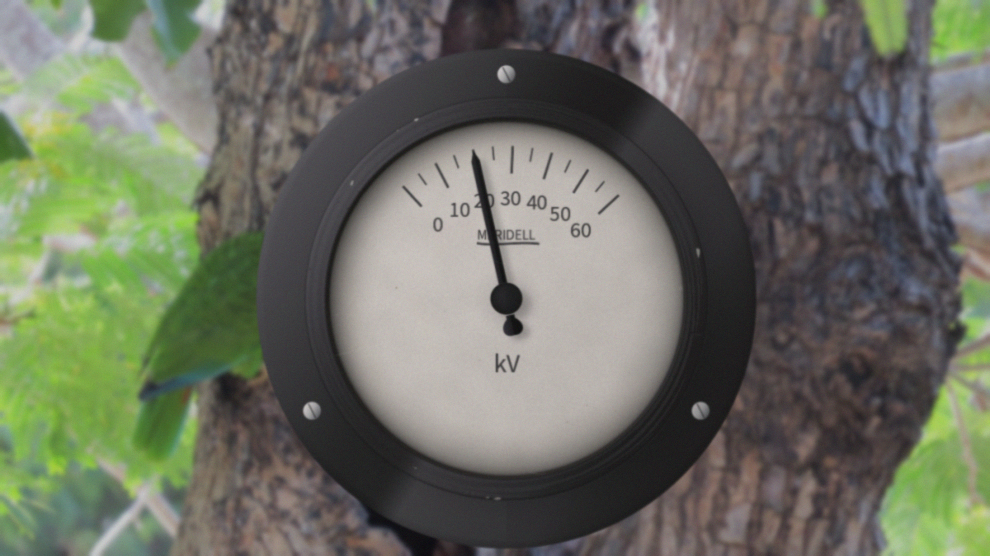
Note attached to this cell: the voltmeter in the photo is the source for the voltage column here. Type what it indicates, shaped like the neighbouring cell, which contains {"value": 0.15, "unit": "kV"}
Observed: {"value": 20, "unit": "kV"}
